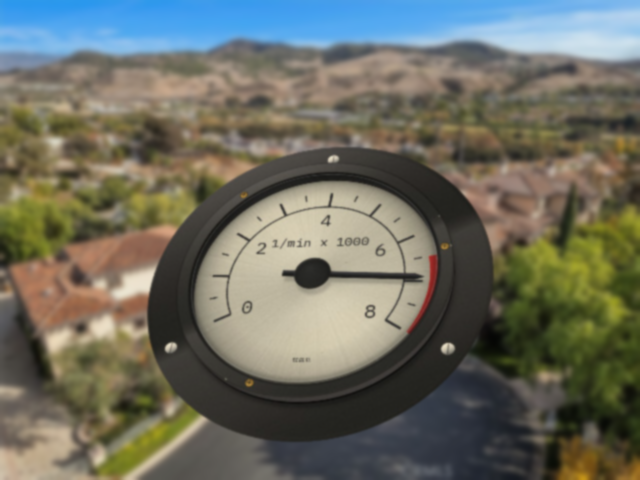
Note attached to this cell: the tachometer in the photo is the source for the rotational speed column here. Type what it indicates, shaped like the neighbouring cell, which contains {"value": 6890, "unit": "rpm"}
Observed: {"value": 7000, "unit": "rpm"}
